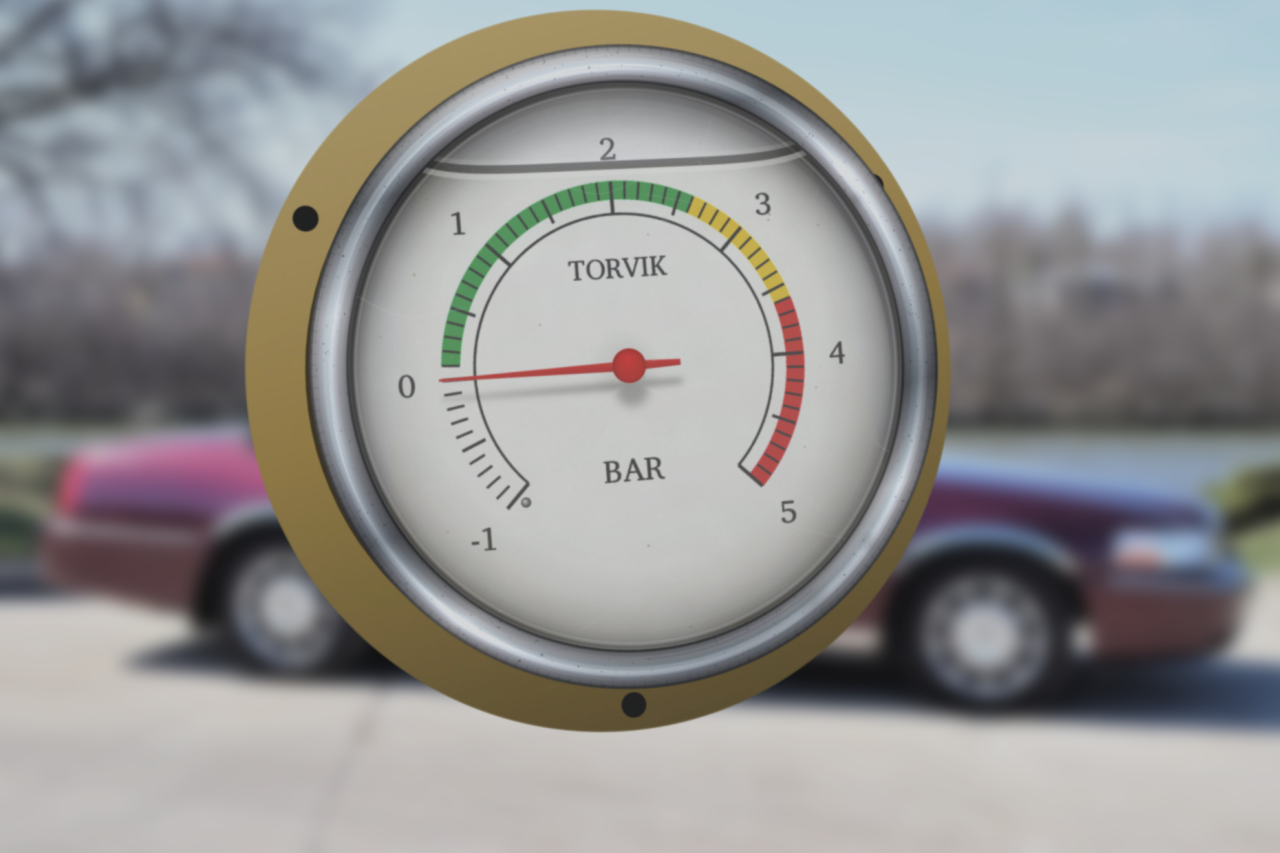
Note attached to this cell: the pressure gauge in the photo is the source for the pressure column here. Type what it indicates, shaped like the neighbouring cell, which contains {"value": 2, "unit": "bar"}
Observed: {"value": 0, "unit": "bar"}
